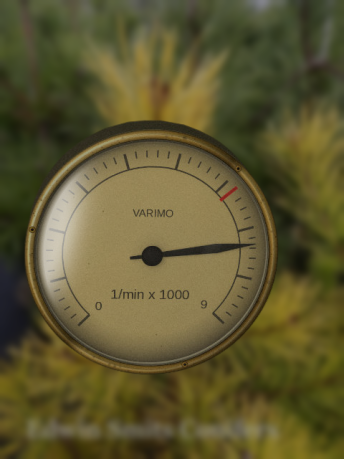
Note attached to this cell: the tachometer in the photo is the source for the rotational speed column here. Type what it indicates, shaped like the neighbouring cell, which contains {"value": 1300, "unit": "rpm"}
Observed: {"value": 7300, "unit": "rpm"}
